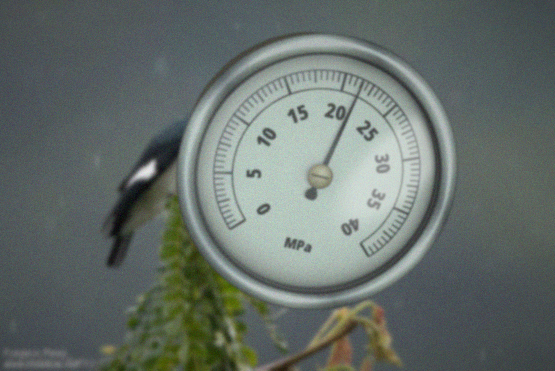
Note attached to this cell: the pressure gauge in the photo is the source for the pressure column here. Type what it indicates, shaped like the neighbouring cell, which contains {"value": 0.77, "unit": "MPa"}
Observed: {"value": 21.5, "unit": "MPa"}
